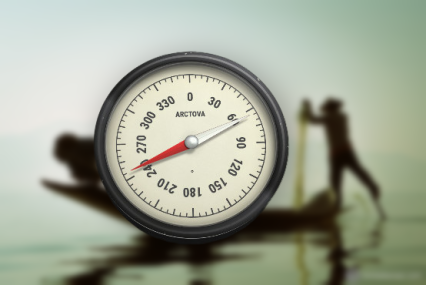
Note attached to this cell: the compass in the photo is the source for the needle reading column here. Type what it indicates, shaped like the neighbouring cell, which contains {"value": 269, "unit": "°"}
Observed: {"value": 245, "unit": "°"}
